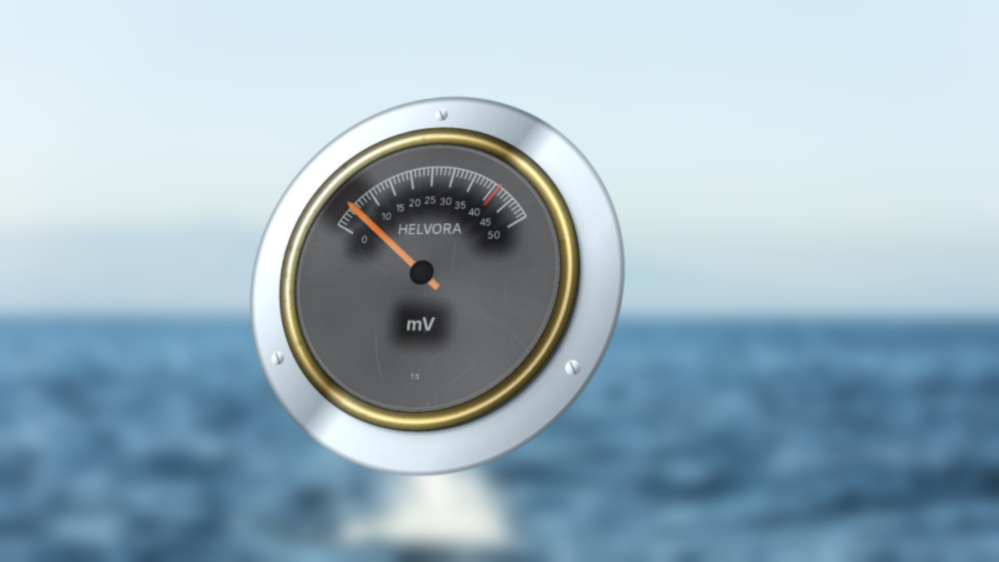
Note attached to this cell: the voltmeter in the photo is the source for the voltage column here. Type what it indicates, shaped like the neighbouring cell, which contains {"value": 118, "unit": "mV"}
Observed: {"value": 5, "unit": "mV"}
